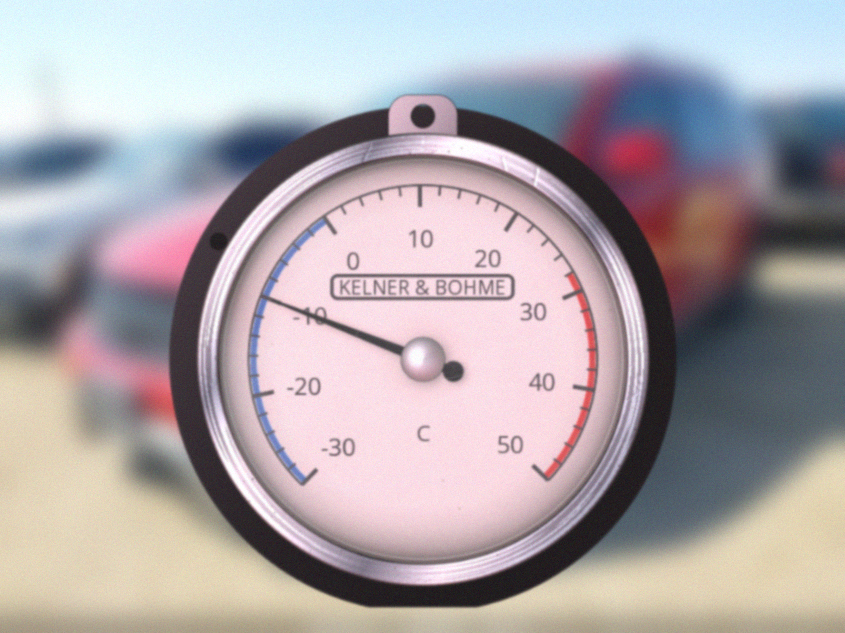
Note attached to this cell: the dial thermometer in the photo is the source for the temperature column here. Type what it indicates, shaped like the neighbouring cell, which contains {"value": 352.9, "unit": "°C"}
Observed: {"value": -10, "unit": "°C"}
